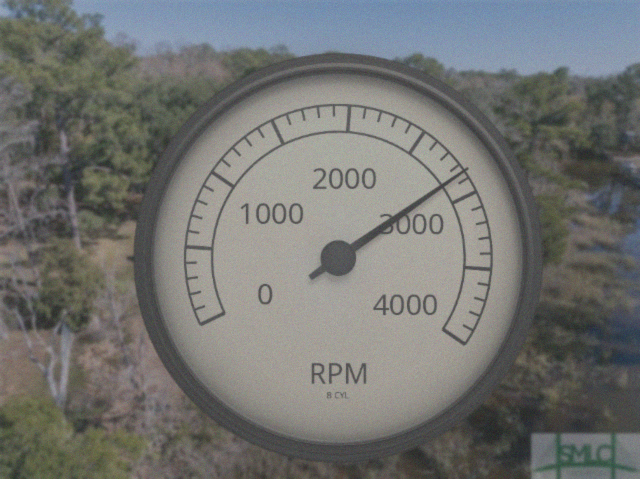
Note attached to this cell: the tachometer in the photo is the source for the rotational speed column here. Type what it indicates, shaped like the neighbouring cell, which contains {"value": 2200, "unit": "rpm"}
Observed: {"value": 2850, "unit": "rpm"}
